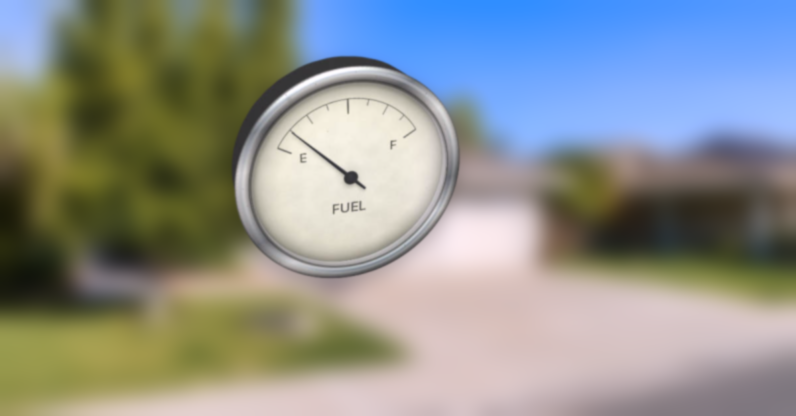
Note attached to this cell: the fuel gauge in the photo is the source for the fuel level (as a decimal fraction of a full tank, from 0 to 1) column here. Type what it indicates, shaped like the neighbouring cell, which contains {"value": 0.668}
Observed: {"value": 0.125}
